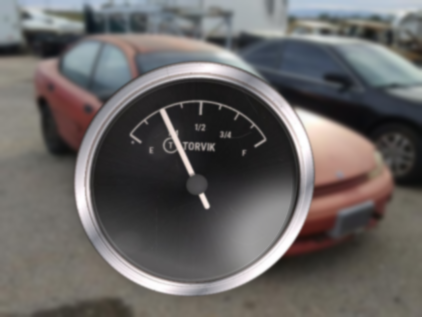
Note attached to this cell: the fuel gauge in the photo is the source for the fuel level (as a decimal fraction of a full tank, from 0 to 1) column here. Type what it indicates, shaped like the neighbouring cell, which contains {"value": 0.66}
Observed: {"value": 0.25}
